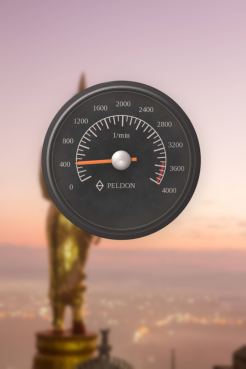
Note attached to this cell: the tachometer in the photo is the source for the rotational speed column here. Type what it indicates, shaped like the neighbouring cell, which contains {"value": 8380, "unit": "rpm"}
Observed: {"value": 400, "unit": "rpm"}
